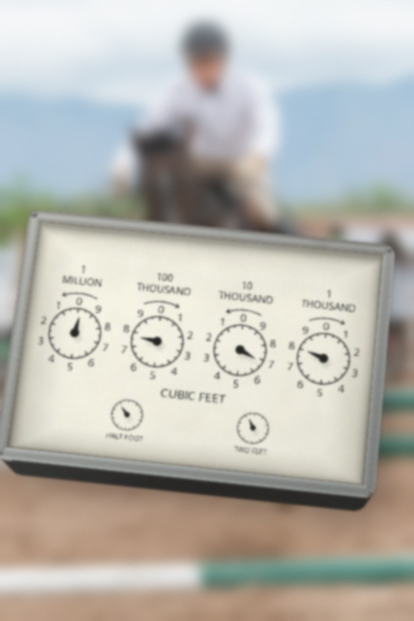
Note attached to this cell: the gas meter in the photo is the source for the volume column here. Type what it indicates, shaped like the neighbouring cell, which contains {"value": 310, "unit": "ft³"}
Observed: {"value": 976800, "unit": "ft³"}
